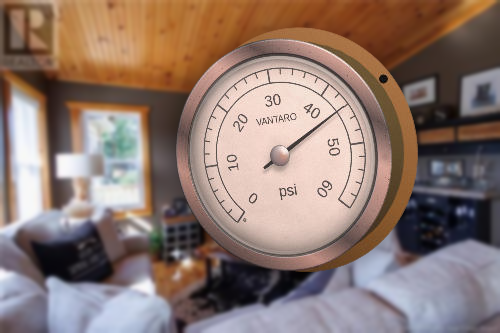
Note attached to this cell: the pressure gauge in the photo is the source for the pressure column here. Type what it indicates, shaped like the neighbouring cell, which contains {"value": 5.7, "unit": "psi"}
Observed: {"value": 44, "unit": "psi"}
